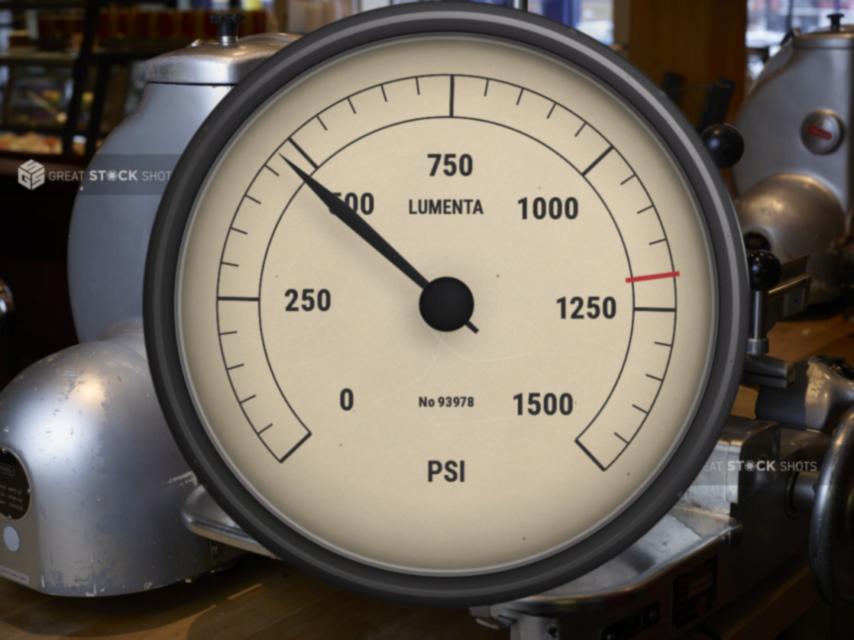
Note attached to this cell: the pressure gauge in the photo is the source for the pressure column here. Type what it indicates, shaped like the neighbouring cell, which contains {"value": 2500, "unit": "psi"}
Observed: {"value": 475, "unit": "psi"}
